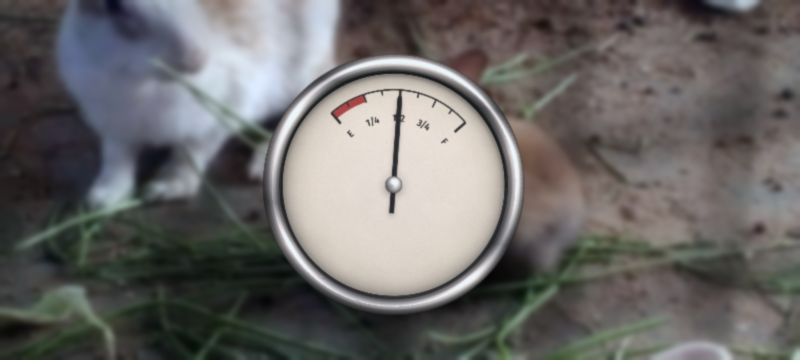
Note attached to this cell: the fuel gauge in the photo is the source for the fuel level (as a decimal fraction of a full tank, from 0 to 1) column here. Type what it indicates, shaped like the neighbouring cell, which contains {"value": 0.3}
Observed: {"value": 0.5}
